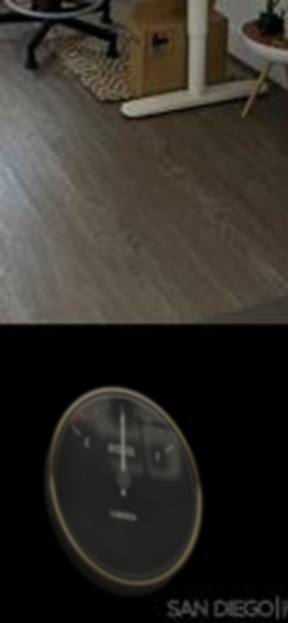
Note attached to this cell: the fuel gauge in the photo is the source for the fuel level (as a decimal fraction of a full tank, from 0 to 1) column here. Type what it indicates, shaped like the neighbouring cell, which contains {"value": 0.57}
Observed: {"value": 0.5}
